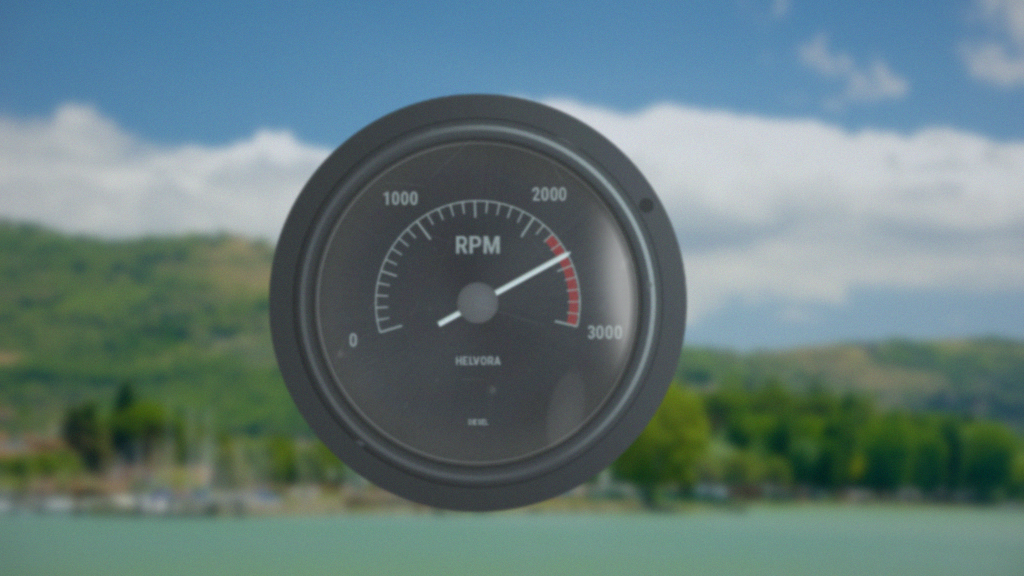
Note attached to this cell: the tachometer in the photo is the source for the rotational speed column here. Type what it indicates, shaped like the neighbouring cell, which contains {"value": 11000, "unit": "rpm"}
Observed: {"value": 2400, "unit": "rpm"}
